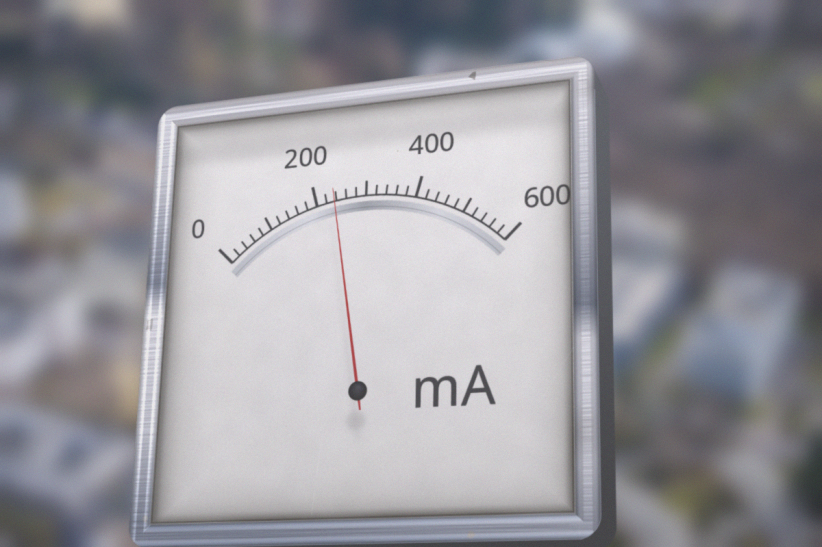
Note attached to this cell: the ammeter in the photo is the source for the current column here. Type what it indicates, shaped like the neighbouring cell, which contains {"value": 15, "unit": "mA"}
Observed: {"value": 240, "unit": "mA"}
